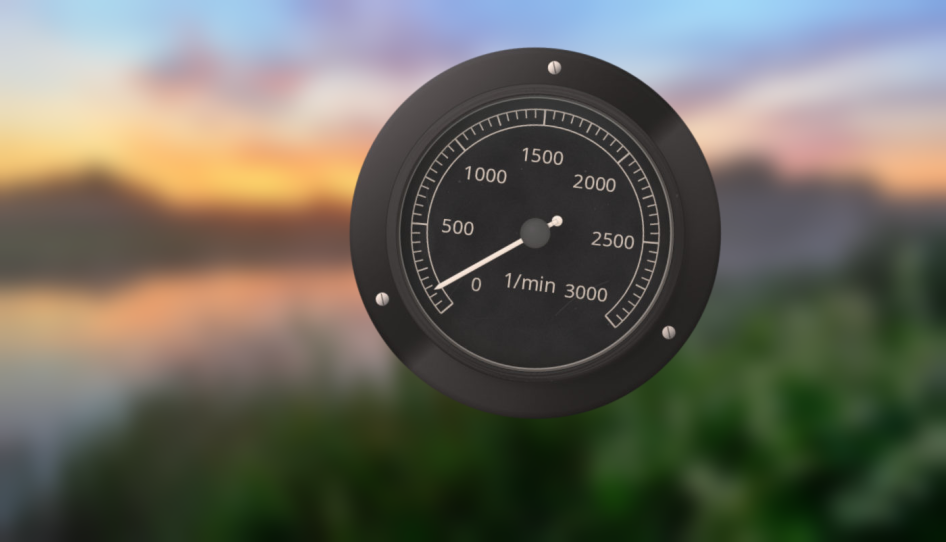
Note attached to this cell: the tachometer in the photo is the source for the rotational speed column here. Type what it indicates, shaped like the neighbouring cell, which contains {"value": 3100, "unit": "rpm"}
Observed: {"value": 125, "unit": "rpm"}
